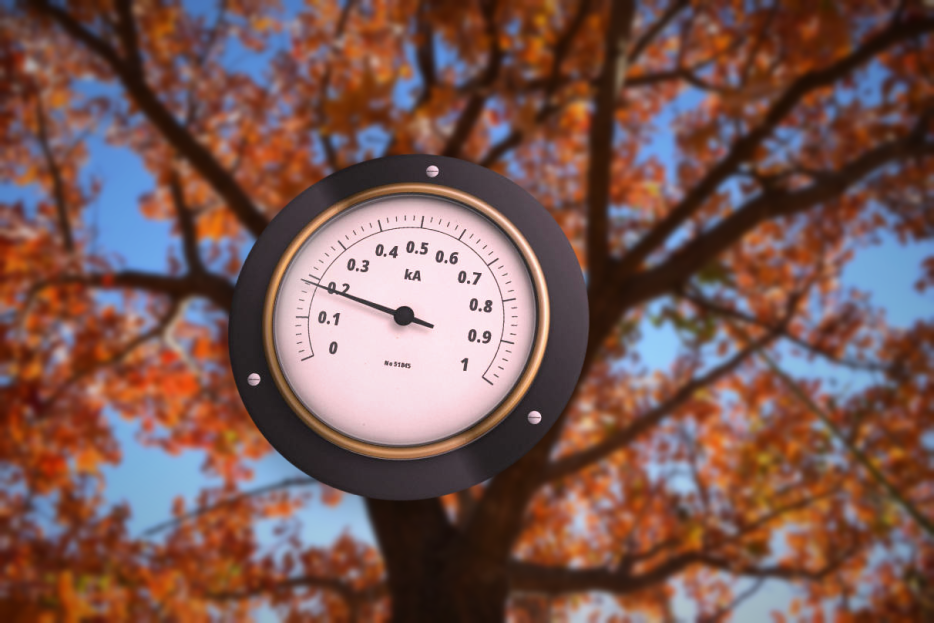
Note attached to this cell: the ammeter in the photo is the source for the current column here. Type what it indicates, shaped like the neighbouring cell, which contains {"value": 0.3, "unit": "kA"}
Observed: {"value": 0.18, "unit": "kA"}
